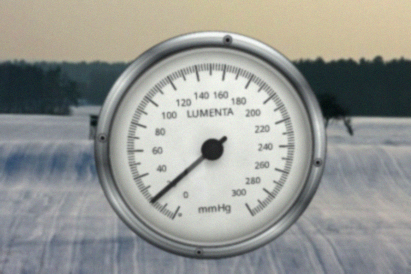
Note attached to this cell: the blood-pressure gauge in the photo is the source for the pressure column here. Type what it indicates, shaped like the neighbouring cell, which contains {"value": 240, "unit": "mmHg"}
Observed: {"value": 20, "unit": "mmHg"}
